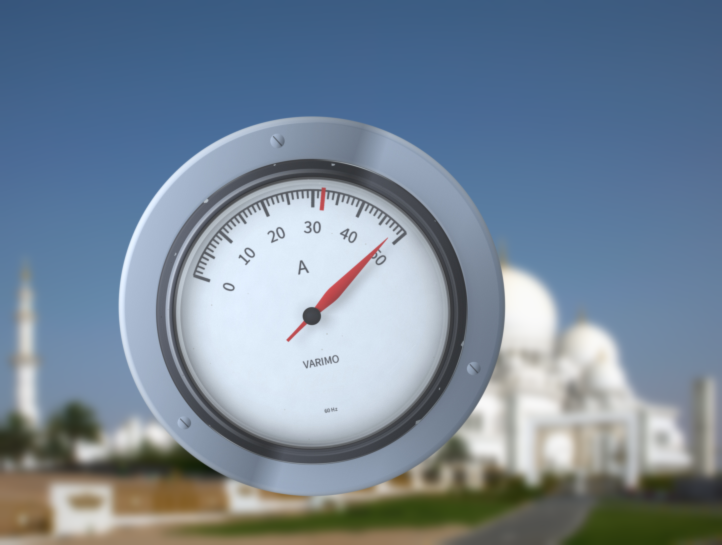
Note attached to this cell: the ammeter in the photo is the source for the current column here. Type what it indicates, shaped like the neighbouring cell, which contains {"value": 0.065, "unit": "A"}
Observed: {"value": 48, "unit": "A"}
